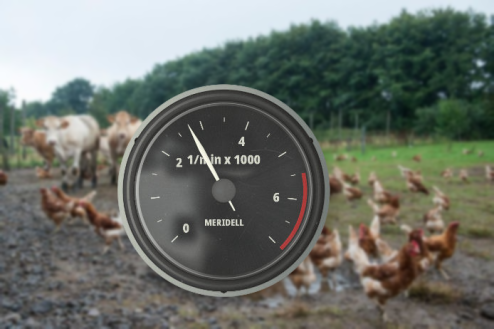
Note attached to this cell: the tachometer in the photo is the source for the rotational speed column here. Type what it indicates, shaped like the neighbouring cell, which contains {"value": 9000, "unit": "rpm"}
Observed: {"value": 2750, "unit": "rpm"}
